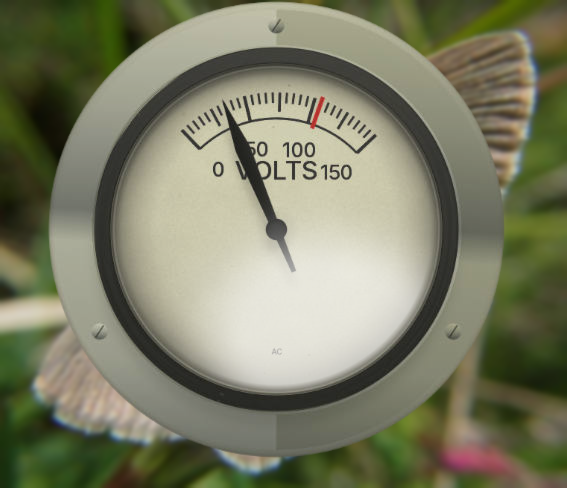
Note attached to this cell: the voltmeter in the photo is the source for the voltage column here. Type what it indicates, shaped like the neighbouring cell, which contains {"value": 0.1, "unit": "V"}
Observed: {"value": 35, "unit": "V"}
